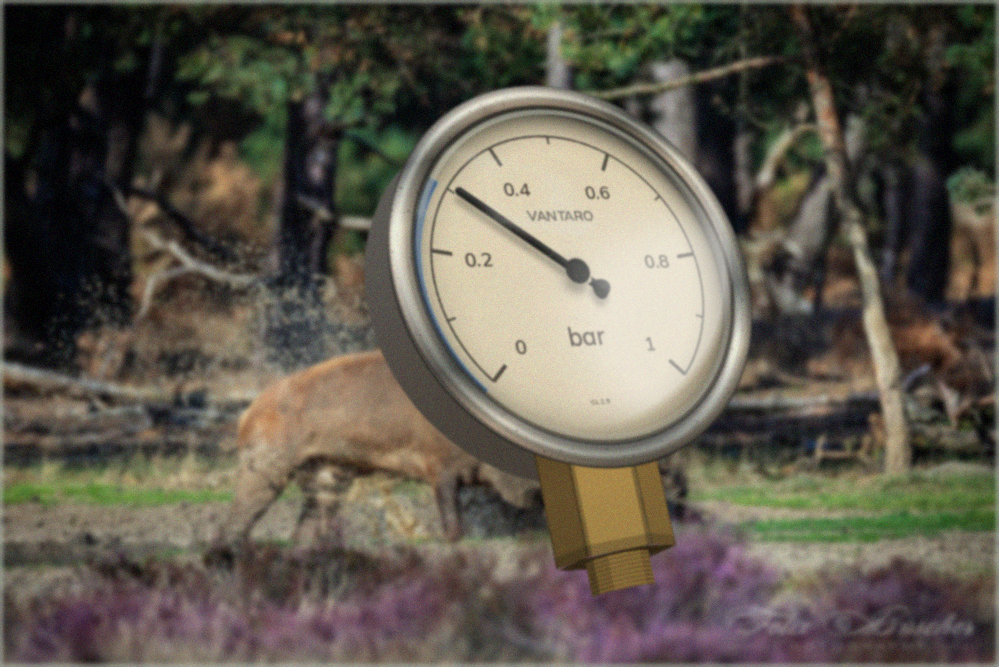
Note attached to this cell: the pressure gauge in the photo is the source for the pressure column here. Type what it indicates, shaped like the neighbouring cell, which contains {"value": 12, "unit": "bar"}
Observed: {"value": 0.3, "unit": "bar"}
